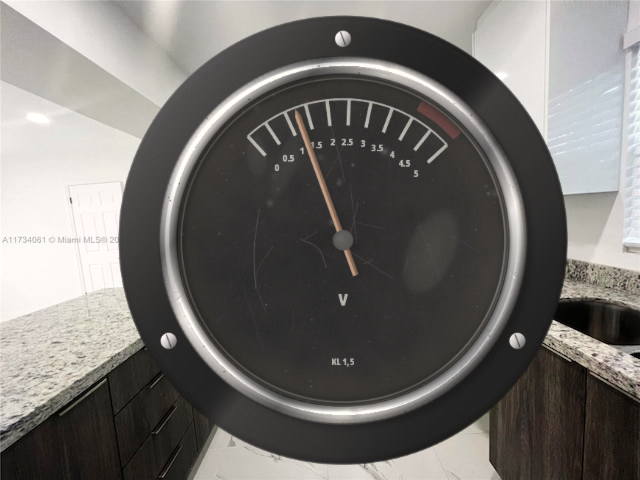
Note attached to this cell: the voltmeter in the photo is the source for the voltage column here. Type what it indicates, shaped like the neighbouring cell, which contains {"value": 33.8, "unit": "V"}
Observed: {"value": 1.25, "unit": "V"}
